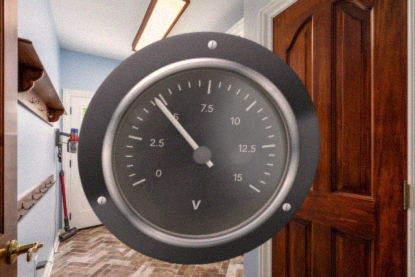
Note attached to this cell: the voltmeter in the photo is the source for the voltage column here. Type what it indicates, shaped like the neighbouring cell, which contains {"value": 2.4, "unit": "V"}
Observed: {"value": 4.75, "unit": "V"}
